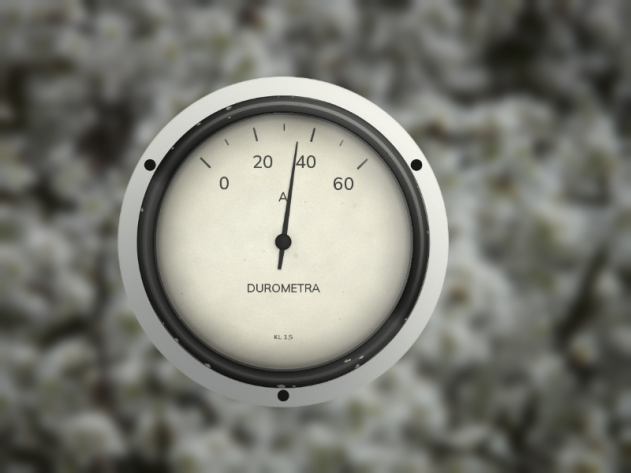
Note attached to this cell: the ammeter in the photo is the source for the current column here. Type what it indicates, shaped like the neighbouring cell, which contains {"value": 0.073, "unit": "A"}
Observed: {"value": 35, "unit": "A"}
